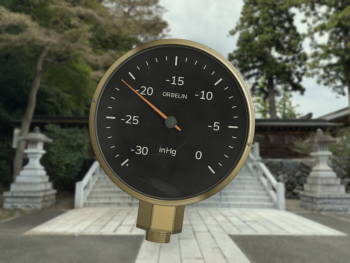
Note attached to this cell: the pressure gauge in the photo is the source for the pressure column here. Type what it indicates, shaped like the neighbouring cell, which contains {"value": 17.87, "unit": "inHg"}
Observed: {"value": -21, "unit": "inHg"}
